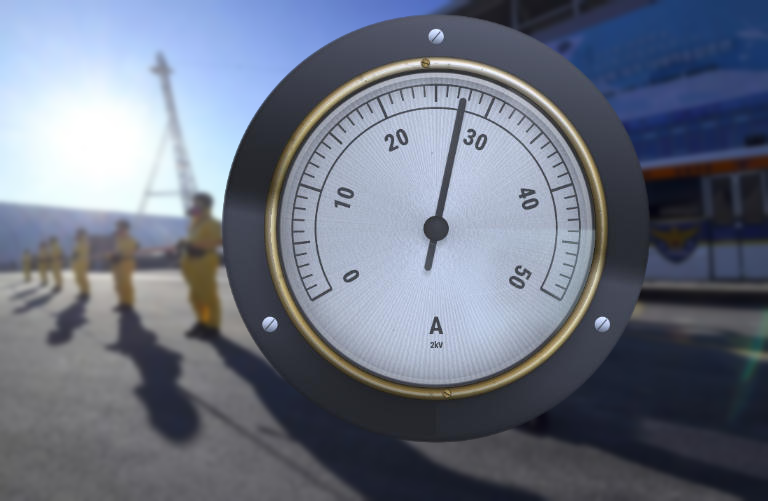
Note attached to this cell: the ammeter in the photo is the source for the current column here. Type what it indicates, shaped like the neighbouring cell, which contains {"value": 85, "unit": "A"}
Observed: {"value": 27.5, "unit": "A"}
